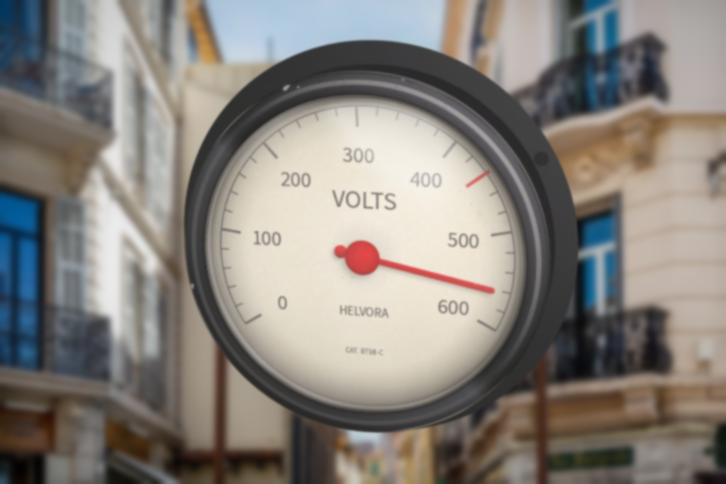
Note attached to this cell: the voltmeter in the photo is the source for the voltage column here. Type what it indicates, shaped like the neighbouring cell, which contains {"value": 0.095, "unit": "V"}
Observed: {"value": 560, "unit": "V"}
